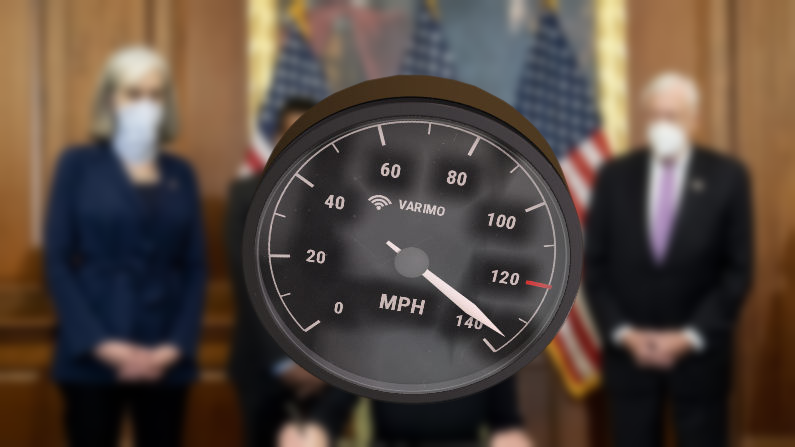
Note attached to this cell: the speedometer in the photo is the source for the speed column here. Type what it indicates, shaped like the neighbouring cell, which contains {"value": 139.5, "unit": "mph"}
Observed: {"value": 135, "unit": "mph"}
